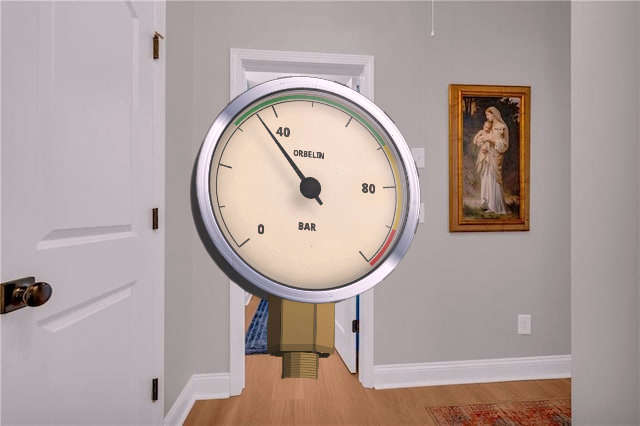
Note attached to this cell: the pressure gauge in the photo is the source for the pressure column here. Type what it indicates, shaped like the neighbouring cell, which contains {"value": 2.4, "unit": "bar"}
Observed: {"value": 35, "unit": "bar"}
